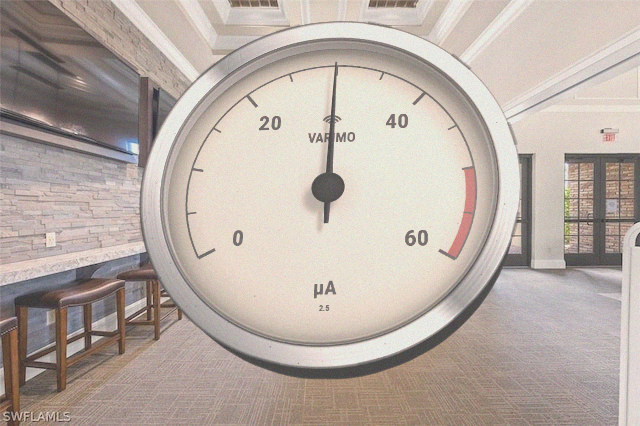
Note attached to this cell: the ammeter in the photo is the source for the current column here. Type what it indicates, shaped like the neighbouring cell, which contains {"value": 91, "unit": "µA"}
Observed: {"value": 30, "unit": "µA"}
